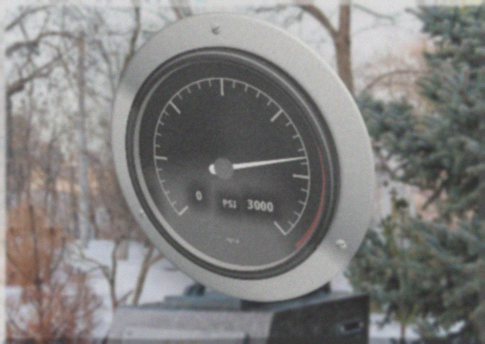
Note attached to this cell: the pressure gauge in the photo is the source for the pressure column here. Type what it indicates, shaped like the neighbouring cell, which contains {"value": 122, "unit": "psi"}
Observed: {"value": 2350, "unit": "psi"}
